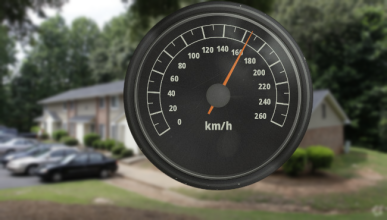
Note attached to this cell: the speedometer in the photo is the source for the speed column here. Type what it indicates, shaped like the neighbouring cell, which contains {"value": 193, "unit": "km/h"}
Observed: {"value": 165, "unit": "km/h"}
